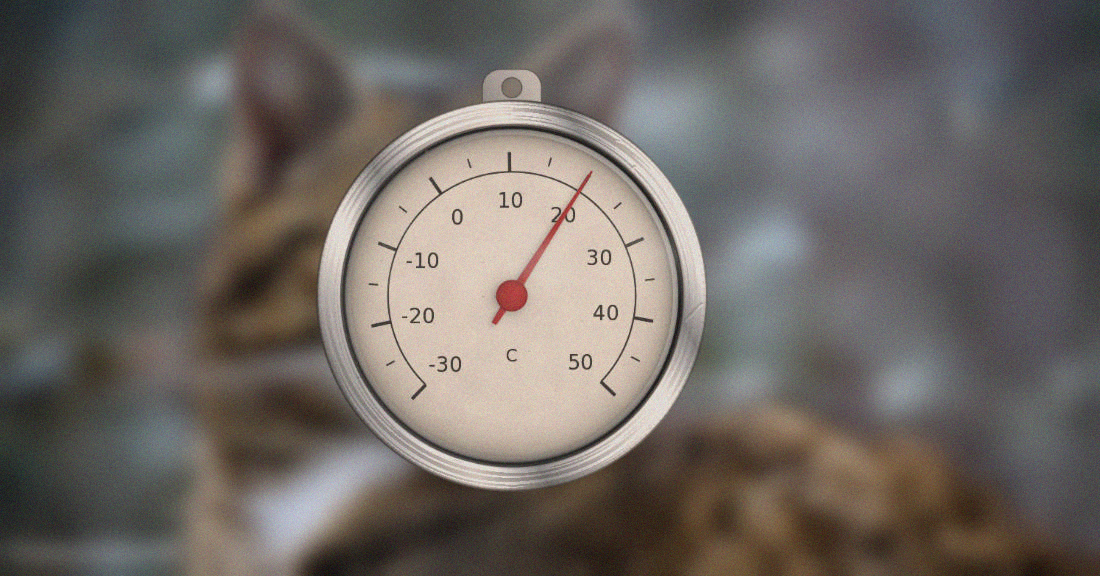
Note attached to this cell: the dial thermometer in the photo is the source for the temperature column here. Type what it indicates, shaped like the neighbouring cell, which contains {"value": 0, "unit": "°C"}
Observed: {"value": 20, "unit": "°C"}
